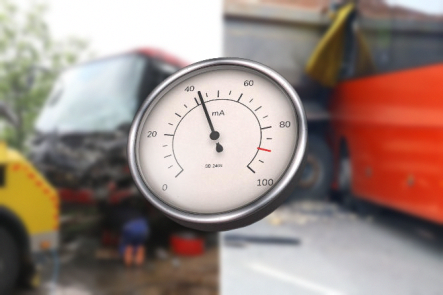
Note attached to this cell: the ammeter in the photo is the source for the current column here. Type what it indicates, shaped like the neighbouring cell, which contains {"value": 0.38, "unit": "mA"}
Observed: {"value": 42.5, "unit": "mA"}
